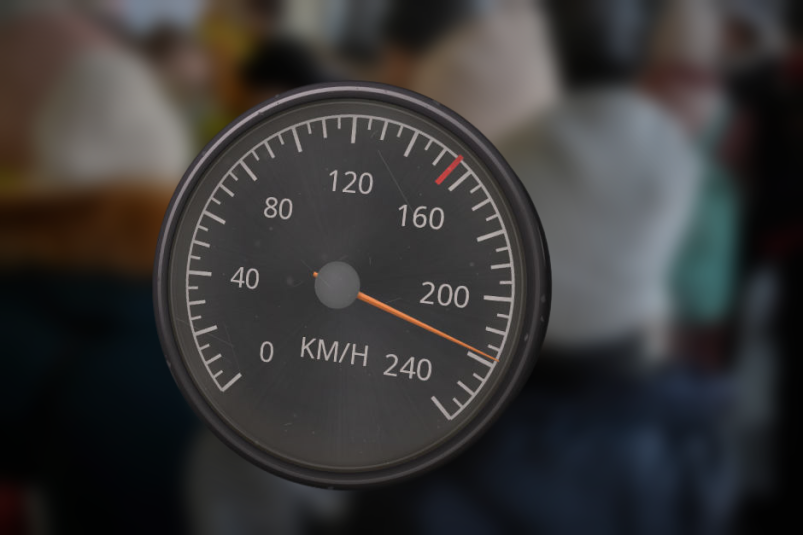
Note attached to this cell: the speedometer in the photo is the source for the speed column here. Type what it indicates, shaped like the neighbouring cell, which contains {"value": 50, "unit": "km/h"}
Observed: {"value": 217.5, "unit": "km/h"}
